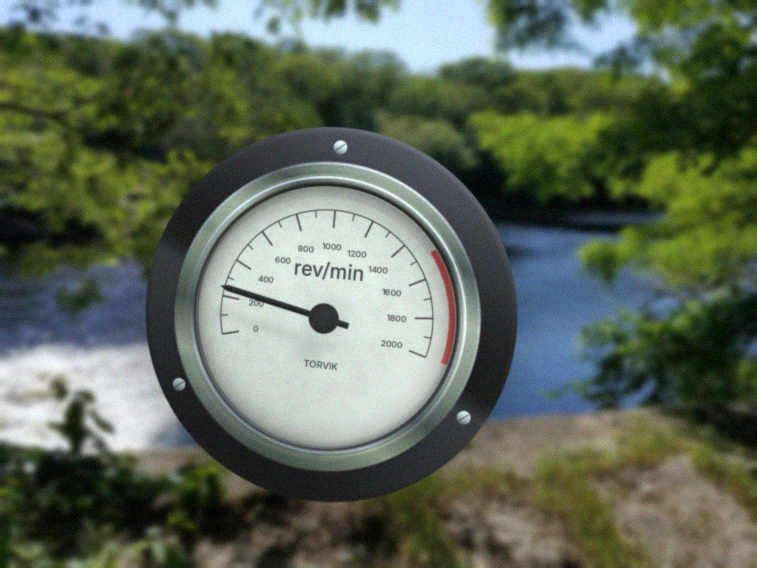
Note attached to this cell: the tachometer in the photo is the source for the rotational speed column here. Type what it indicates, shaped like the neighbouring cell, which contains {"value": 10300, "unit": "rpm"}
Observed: {"value": 250, "unit": "rpm"}
